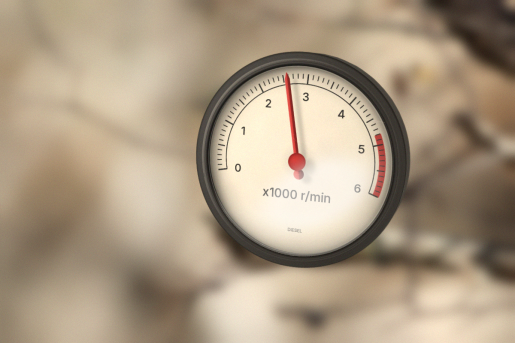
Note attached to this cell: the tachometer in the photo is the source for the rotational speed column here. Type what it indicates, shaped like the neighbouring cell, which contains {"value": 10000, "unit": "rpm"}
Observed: {"value": 2600, "unit": "rpm"}
